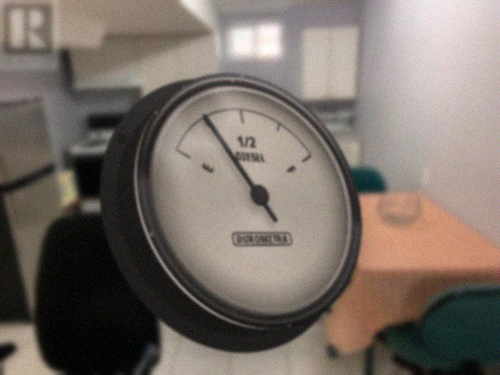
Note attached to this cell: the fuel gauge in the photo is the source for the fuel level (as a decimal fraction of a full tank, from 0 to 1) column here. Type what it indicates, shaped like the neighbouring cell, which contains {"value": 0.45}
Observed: {"value": 0.25}
